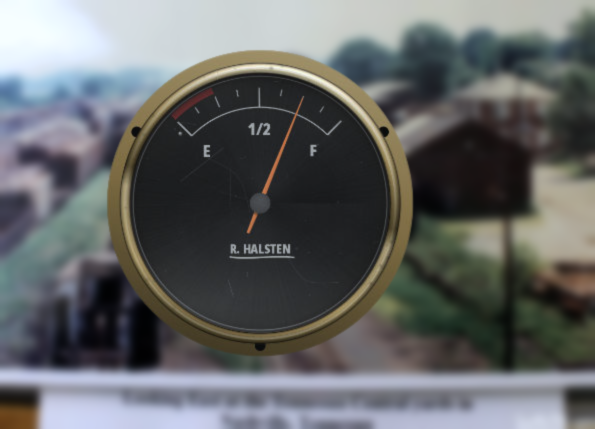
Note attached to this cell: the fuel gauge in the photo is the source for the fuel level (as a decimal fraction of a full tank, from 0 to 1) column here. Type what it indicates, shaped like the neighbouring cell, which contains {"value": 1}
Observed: {"value": 0.75}
